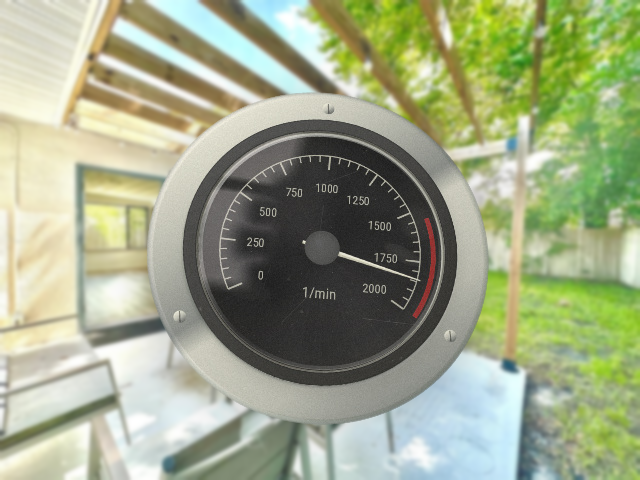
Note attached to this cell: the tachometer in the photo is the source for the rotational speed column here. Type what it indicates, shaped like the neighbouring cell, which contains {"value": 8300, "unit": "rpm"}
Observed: {"value": 1850, "unit": "rpm"}
